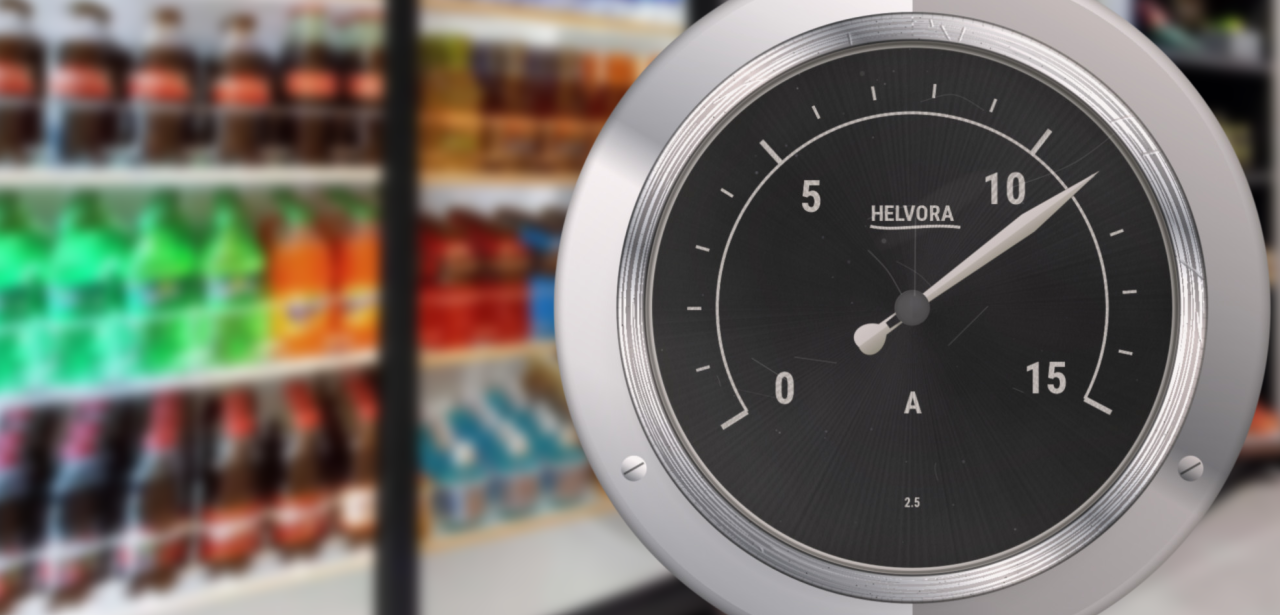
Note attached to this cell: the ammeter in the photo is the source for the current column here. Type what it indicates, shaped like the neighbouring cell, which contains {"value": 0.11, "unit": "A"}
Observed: {"value": 11, "unit": "A"}
